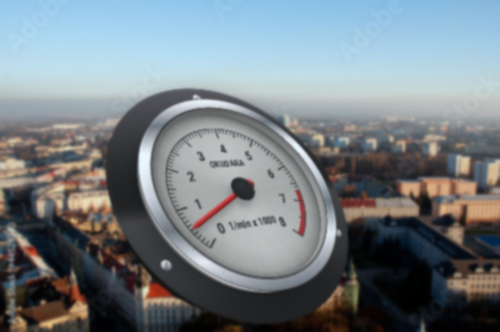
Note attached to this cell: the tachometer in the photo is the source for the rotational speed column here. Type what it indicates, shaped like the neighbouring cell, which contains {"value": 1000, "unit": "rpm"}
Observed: {"value": 500, "unit": "rpm"}
